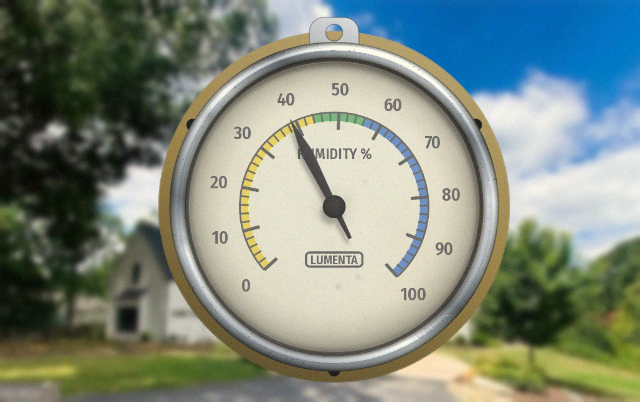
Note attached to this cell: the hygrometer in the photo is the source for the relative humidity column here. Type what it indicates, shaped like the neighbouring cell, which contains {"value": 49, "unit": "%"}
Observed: {"value": 39, "unit": "%"}
